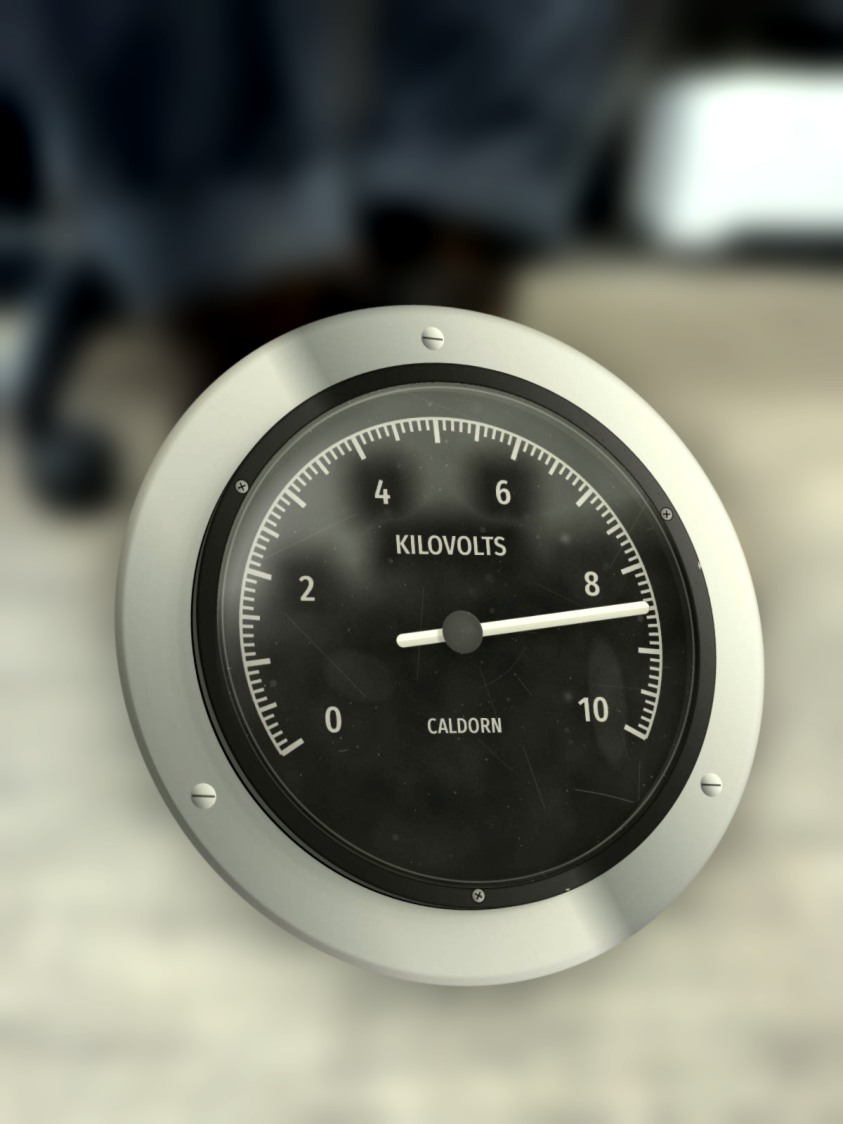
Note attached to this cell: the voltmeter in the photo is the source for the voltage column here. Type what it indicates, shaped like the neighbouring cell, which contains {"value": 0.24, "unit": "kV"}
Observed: {"value": 8.5, "unit": "kV"}
